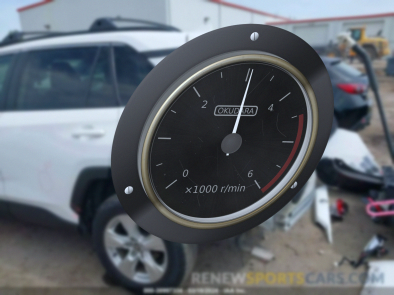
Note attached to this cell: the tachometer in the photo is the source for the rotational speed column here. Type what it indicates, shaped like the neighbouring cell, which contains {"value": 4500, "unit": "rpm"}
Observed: {"value": 3000, "unit": "rpm"}
